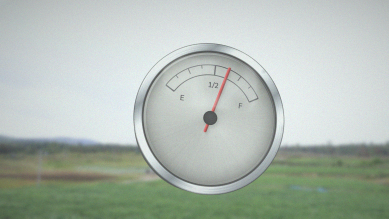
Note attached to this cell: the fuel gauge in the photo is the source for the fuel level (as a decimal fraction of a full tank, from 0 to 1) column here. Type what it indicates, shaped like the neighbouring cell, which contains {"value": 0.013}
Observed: {"value": 0.625}
